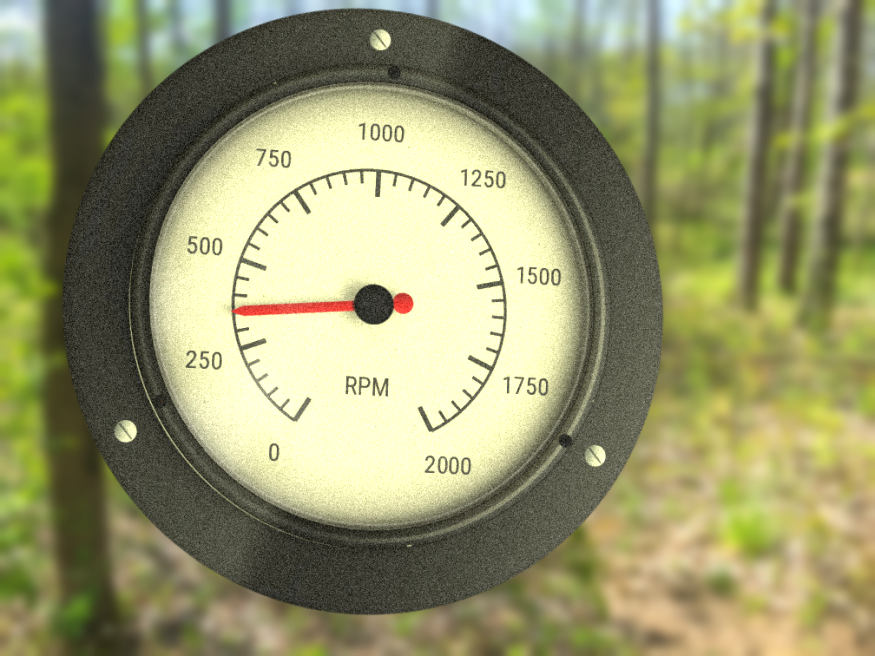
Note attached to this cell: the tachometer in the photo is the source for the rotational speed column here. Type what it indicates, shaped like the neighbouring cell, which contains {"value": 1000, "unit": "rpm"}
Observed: {"value": 350, "unit": "rpm"}
